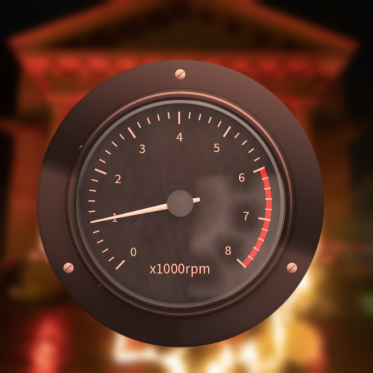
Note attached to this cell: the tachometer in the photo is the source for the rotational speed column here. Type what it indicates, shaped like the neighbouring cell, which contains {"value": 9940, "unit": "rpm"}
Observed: {"value": 1000, "unit": "rpm"}
